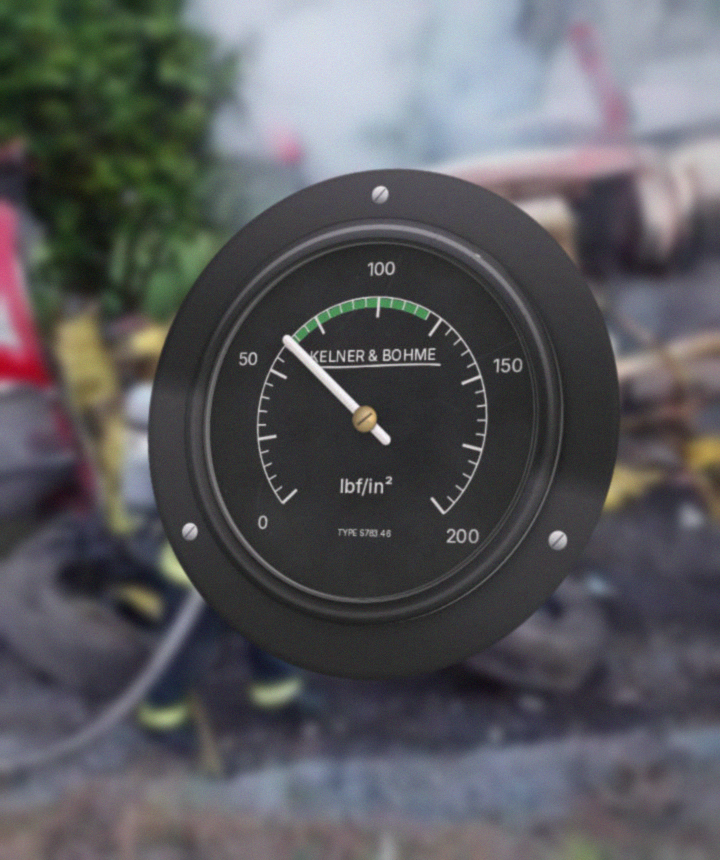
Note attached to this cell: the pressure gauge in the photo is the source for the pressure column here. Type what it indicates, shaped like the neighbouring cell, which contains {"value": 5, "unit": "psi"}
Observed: {"value": 62.5, "unit": "psi"}
